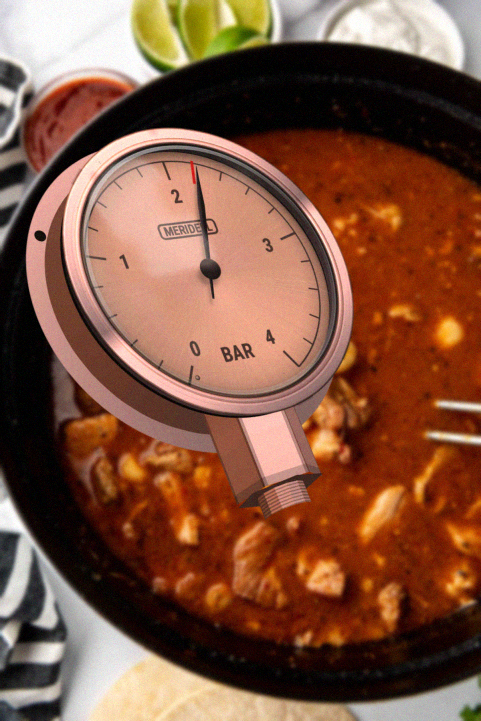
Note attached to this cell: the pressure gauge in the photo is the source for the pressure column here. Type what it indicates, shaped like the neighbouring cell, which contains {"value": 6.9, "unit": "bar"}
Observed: {"value": 2.2, "unit": "bar"}
